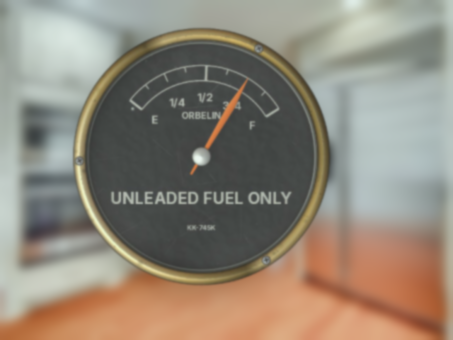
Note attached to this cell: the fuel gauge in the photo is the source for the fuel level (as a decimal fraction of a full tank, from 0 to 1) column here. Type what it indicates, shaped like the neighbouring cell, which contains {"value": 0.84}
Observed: {"value": 0.75}
